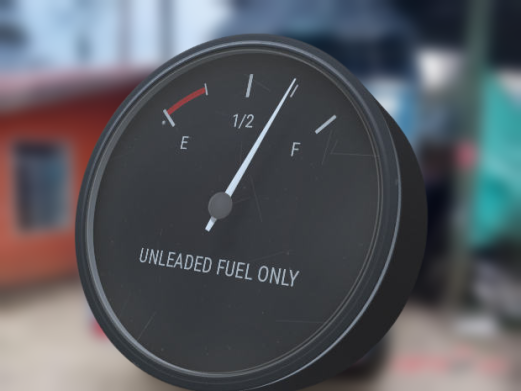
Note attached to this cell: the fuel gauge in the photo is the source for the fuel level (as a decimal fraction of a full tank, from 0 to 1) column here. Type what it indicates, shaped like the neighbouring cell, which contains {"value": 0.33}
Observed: {"value": 0.75}
